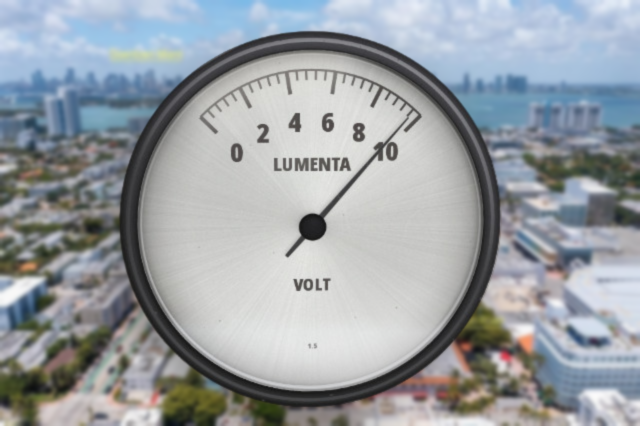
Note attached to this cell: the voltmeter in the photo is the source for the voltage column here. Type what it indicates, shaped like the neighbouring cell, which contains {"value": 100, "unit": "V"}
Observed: {"value": 9.6, "unit": "V"}
